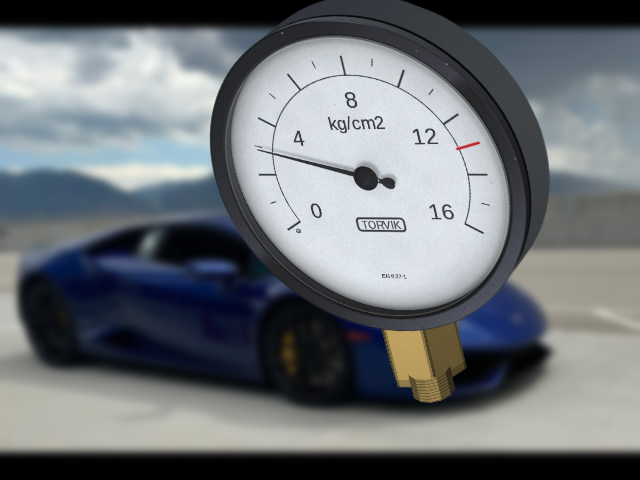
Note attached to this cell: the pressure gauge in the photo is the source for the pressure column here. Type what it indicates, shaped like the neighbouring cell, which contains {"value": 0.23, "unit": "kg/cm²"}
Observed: {"value": 3, "unit": "kg/cm²"}
